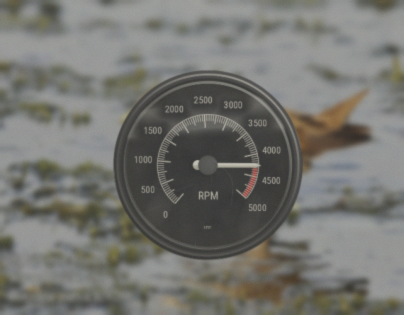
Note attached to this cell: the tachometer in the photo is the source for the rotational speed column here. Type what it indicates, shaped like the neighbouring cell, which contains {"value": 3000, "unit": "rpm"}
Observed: {"value": 4250, "unit": "rpm"}
